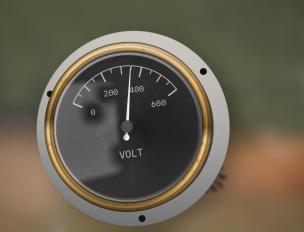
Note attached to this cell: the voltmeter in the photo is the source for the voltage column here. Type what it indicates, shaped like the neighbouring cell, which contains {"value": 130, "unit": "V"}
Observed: {"value": 350, "unit": "V"}
